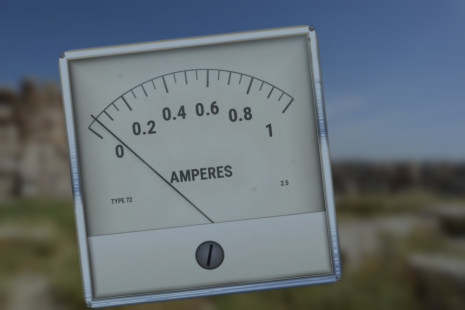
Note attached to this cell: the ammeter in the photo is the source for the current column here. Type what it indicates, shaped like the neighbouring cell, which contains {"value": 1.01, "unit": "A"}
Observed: {"value": 0.05, "unit": "A"}
